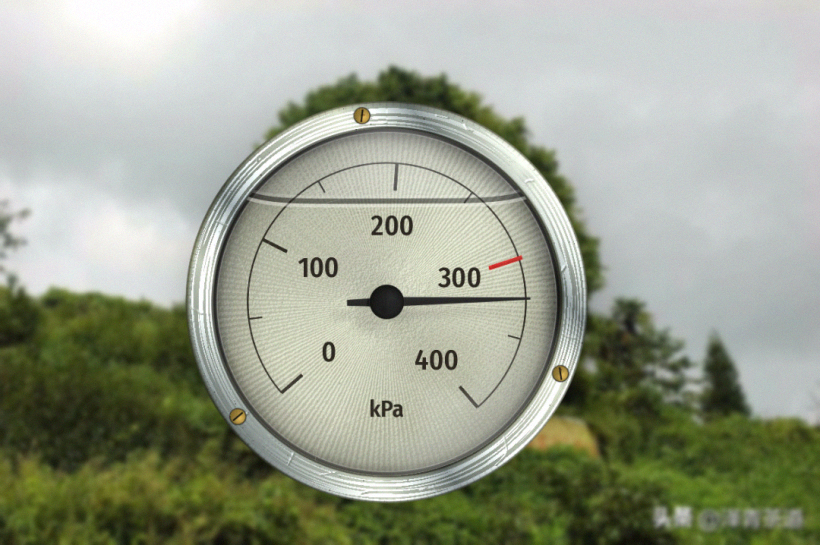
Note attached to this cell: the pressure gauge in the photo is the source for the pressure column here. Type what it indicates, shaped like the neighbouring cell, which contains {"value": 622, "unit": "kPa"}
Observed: {"value": 325, "unit": "kPa"}
